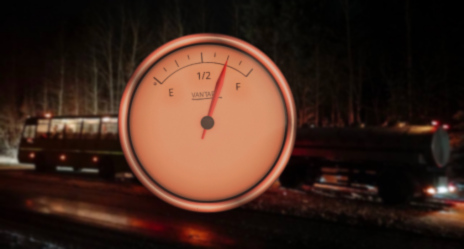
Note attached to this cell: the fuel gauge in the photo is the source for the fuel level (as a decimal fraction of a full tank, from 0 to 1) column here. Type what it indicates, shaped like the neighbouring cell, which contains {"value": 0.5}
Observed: {"value": 0.75}
